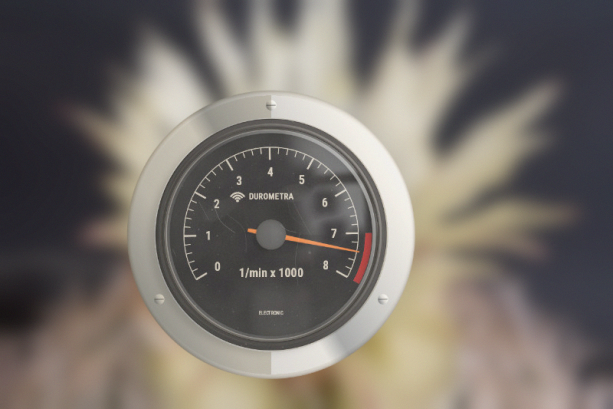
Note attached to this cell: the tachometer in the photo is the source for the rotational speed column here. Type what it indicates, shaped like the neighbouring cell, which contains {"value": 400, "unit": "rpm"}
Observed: {"value": 7400, "unit": "rpm"}
